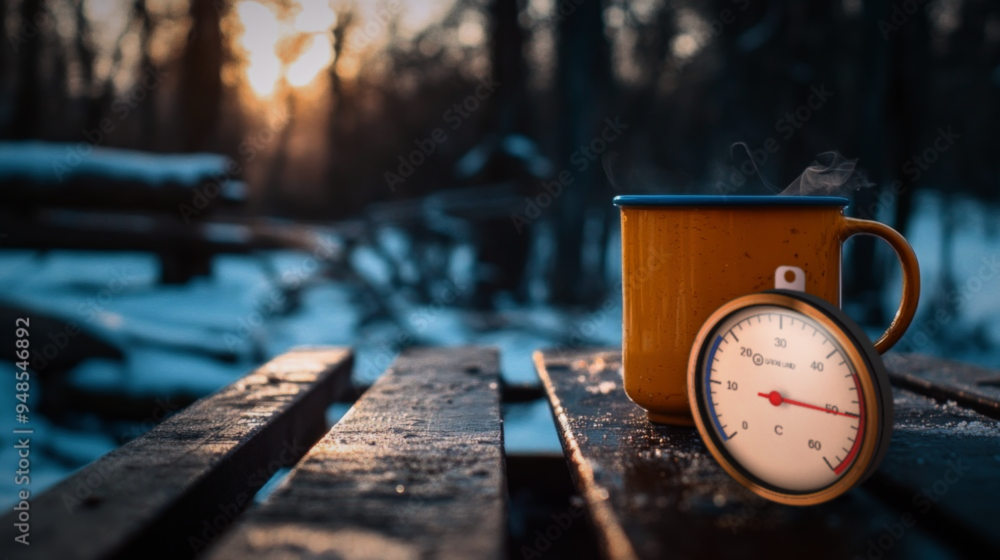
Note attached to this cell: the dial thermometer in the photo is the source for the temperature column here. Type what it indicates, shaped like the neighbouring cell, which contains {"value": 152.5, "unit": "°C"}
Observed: {"value": 50, "unit": "°C"}
